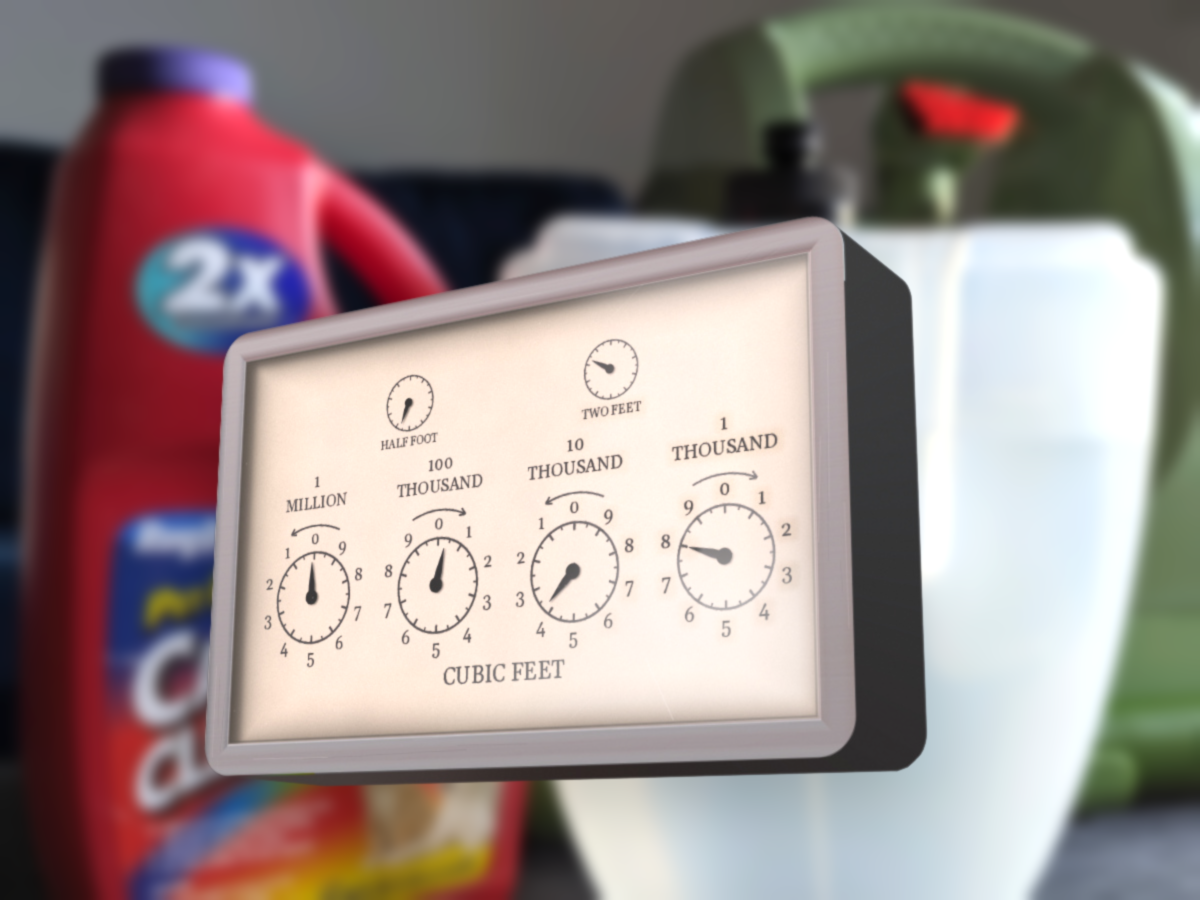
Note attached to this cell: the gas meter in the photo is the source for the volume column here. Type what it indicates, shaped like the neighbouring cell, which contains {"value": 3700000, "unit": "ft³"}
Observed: {"value": 3800, "unit": "ft³"}
